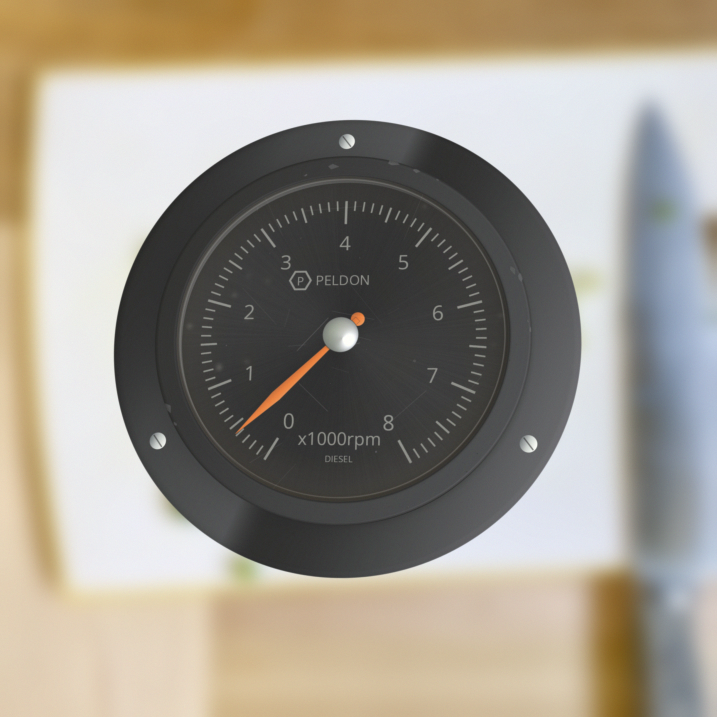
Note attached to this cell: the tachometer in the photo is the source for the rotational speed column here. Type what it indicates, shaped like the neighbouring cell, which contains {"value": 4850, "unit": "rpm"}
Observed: {"value": 400, "unit": "rpm"}
